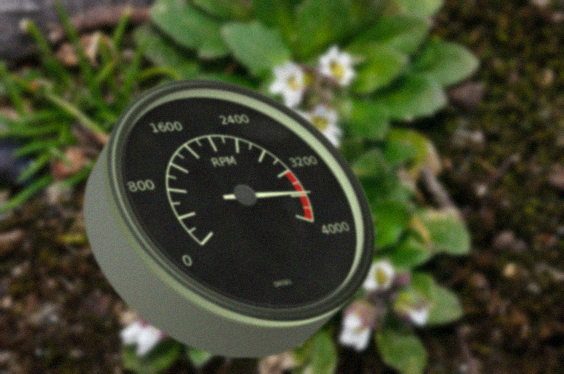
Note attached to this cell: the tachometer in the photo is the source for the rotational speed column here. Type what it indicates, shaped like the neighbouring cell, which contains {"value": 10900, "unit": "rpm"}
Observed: {"value": 3600, "unit": "rpm"}
